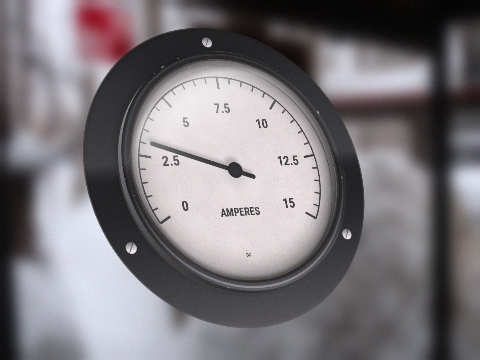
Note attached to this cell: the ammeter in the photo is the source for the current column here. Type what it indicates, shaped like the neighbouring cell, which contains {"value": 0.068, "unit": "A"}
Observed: {"value": 3, "unit": "A"}
